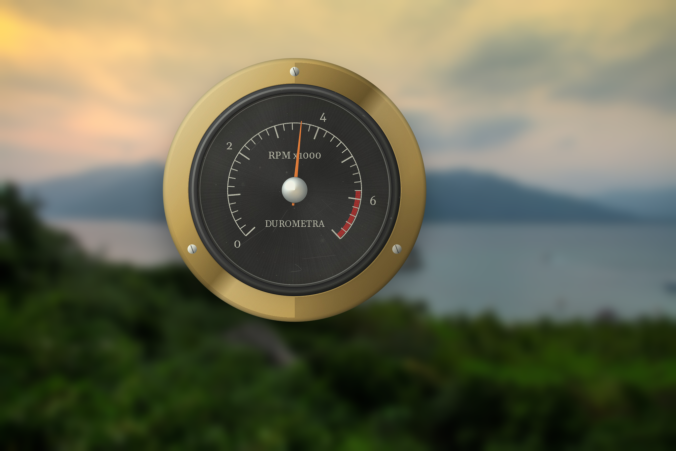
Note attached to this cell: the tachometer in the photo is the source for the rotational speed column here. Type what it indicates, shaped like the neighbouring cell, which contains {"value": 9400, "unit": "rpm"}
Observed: {"value": 3600, "unit": "rpm"}
